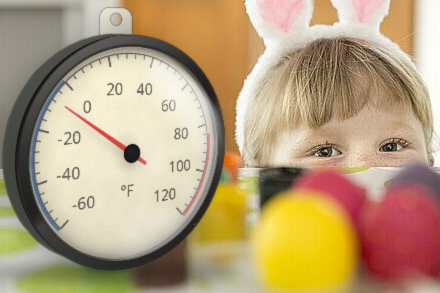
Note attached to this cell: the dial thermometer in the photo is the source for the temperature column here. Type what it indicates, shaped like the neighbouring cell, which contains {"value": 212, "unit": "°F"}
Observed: {"value": -8, "unit": "°F"}
